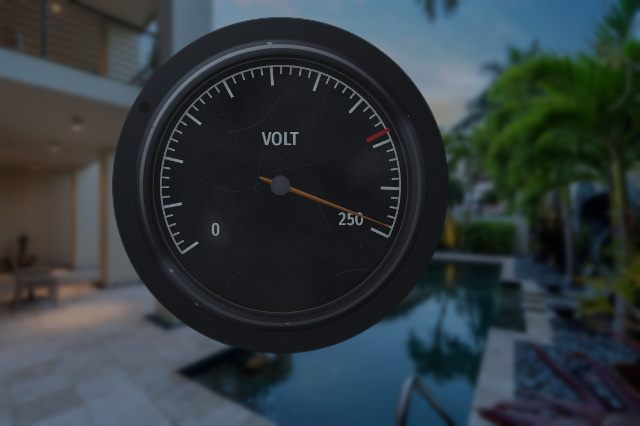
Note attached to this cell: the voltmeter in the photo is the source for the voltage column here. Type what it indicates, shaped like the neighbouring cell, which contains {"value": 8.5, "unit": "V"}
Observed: {"value": 245, "unit": "V"}
